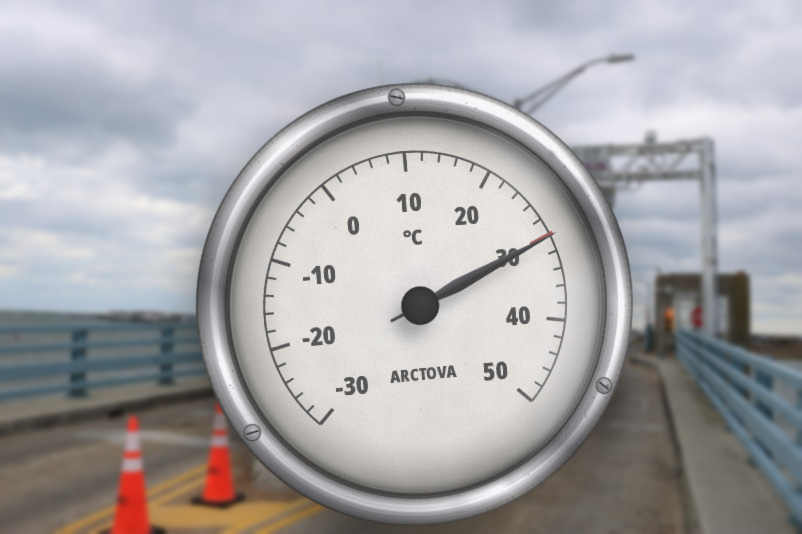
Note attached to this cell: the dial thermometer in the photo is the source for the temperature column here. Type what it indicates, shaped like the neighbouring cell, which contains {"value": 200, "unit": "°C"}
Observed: {"value": 30, "unit": "°C"}
